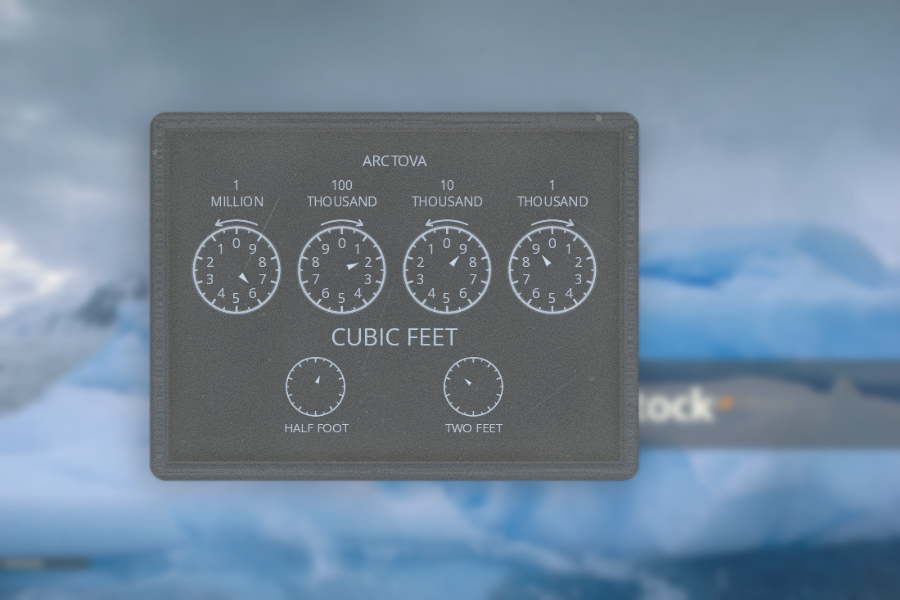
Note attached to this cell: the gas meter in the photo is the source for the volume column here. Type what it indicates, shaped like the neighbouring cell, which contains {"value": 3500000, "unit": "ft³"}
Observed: {"value": 618900, "unit": "ft³"}
